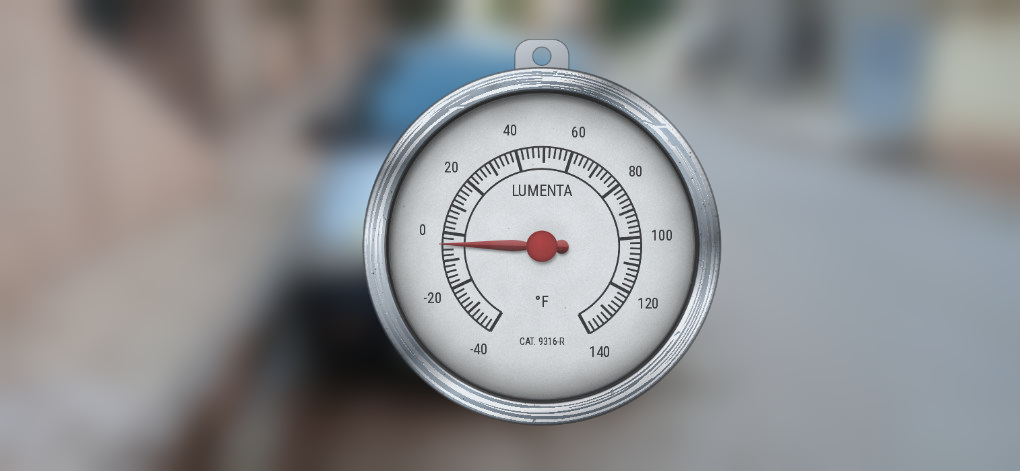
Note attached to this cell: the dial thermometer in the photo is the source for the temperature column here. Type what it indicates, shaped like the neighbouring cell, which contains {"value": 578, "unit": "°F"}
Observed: {"value": -4, "unit": "°F"}
